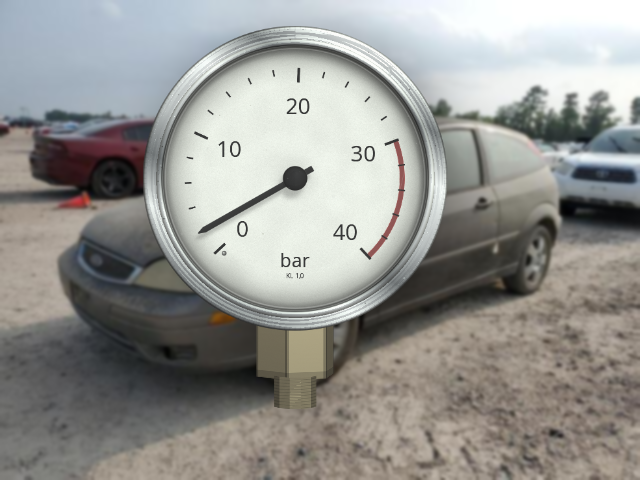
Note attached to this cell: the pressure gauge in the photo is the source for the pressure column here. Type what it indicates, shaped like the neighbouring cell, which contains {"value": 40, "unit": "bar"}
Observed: {"value": 2, "unit": "bar"}
